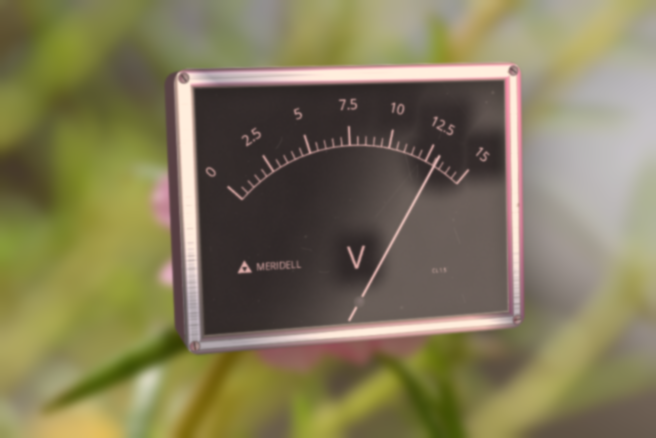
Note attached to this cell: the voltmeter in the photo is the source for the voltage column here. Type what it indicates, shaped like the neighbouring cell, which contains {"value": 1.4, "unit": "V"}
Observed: {"value": 13, "unit": "V"}
